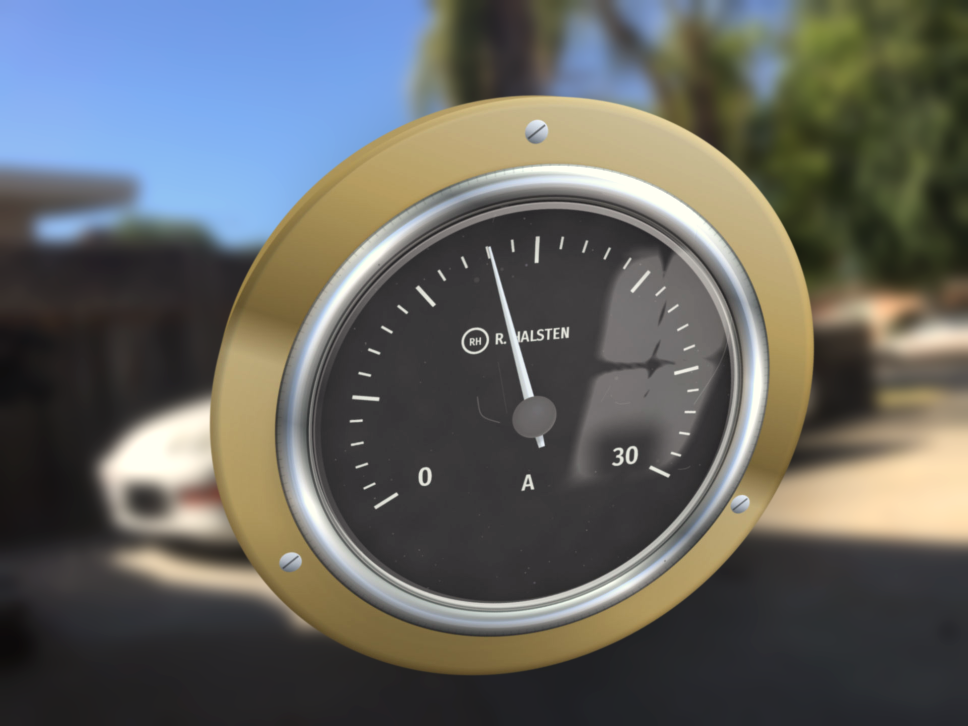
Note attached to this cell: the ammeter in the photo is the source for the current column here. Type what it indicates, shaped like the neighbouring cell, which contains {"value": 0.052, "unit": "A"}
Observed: {"value": 13, "unit": "A"}
